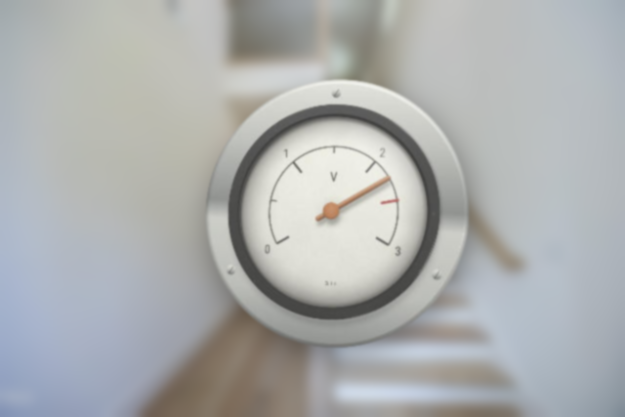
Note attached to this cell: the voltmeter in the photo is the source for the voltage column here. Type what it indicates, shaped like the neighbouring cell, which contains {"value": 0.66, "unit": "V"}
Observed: {"value": 2.25, "unit": "V"}
